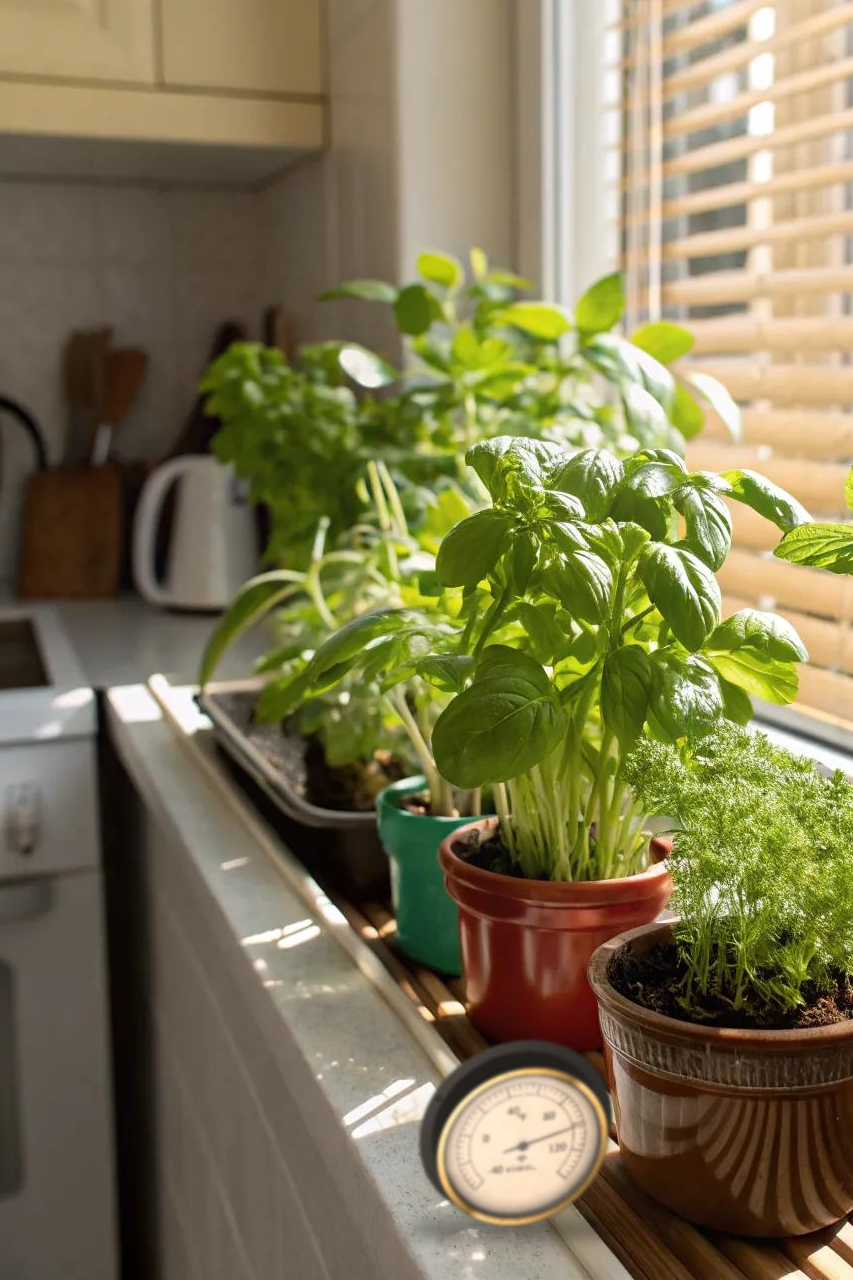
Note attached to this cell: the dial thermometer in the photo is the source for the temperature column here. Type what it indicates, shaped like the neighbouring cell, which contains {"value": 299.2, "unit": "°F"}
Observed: {"value": 100, "unit": "°F"}
